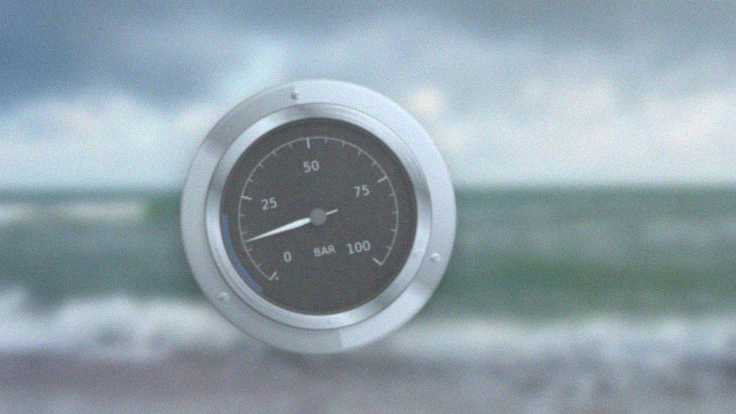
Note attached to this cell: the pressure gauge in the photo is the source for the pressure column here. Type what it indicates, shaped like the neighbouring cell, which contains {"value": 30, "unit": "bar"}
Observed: {"value": 12.5, "unit": "bar"}
